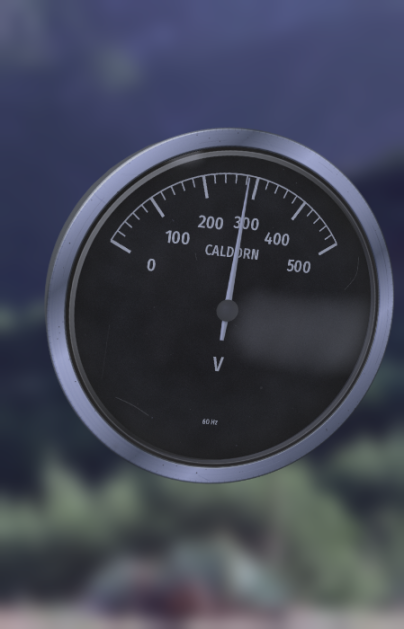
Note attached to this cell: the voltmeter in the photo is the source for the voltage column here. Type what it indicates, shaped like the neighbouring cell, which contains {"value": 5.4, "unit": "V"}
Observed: {"value": 280, "unit": "V"}
